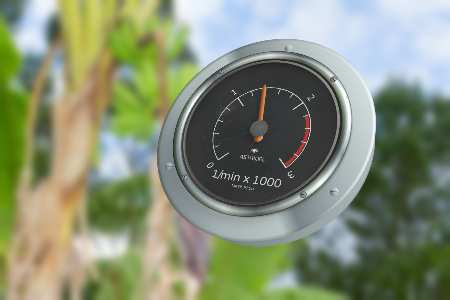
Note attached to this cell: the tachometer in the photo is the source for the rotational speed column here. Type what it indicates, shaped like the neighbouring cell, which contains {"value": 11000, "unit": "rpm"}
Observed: {"value": 1400, "unit": "rpm"}
